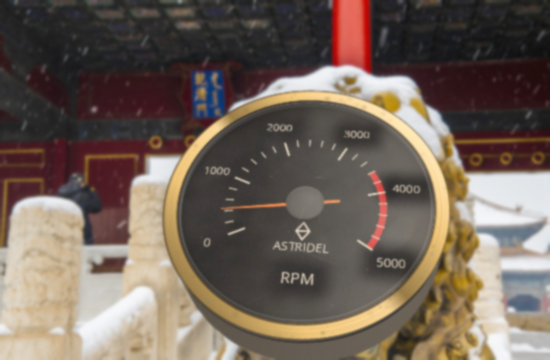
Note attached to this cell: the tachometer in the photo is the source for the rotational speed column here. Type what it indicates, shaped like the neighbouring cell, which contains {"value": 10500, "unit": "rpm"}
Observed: {"value": 400, "unit": "rpm"}
